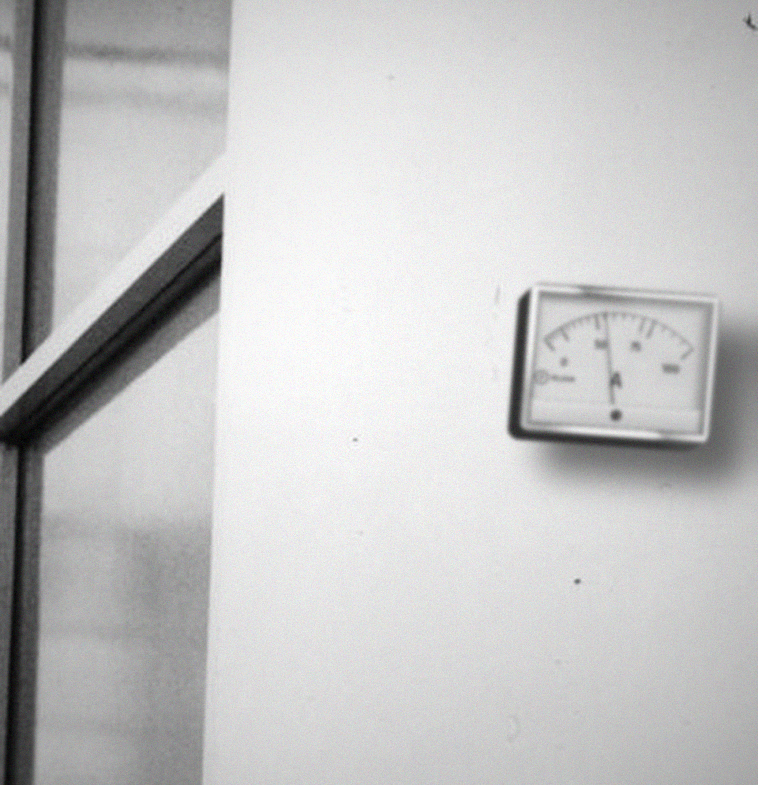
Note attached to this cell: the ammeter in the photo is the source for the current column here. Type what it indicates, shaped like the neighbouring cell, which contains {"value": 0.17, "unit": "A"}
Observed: {"value": 55, "unit": "A"}
